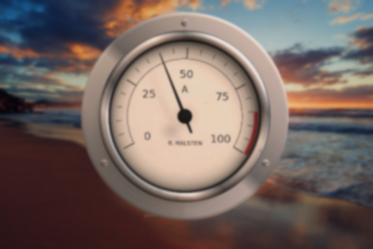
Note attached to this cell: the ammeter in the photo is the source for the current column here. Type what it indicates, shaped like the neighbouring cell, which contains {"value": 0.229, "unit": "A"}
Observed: {"value": 40, "unit": "A"}
